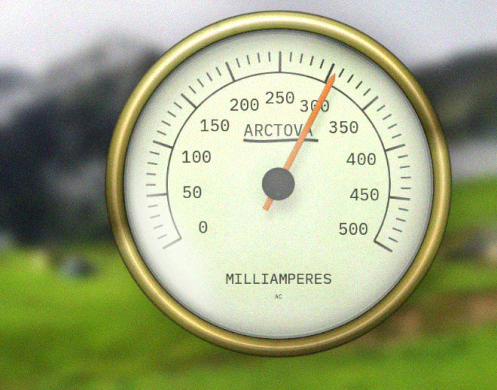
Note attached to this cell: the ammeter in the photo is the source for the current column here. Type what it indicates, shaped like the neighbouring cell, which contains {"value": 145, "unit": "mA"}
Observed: {"value": 305, "unit": "mA"}
